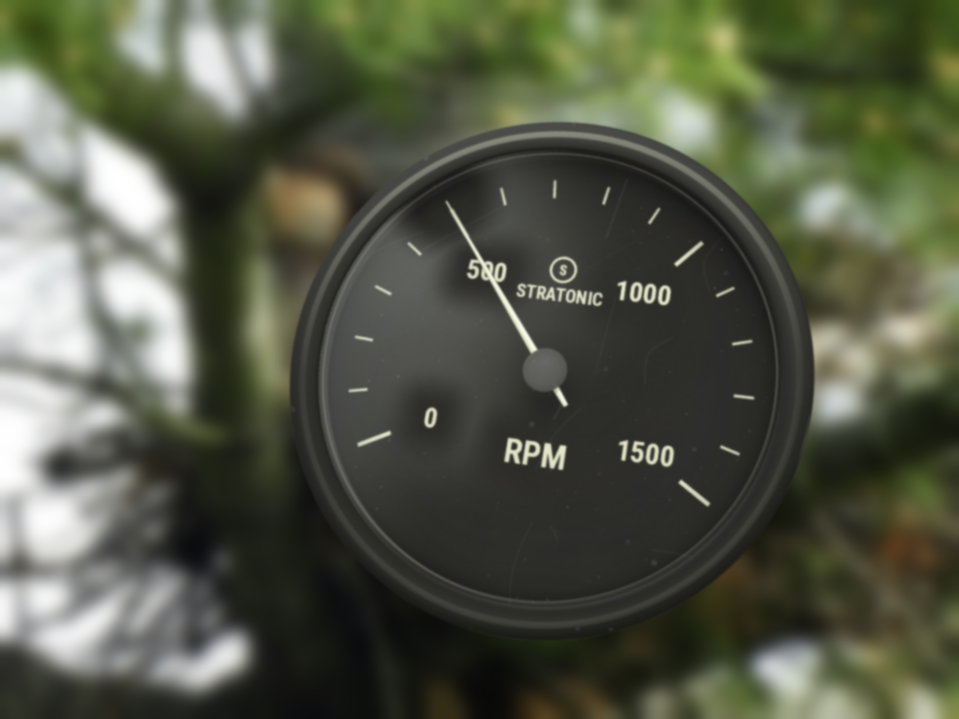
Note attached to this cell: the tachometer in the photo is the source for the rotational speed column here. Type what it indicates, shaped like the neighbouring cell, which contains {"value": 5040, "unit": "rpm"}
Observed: {"value": 500, "unit": "rpm"}
